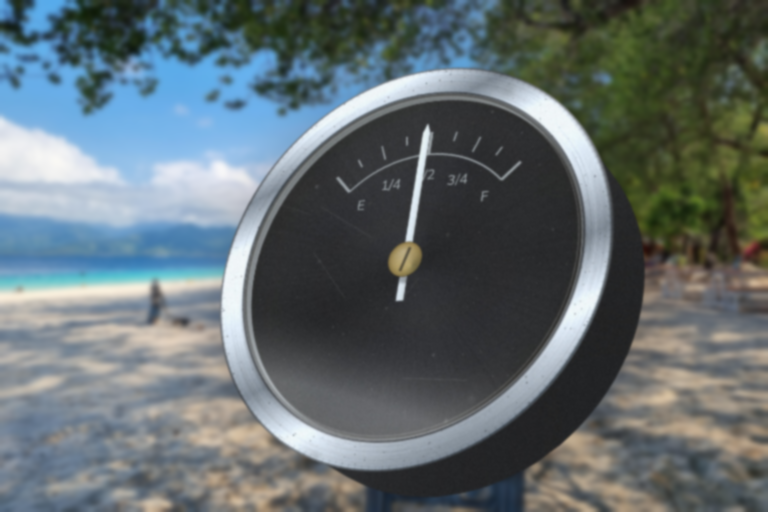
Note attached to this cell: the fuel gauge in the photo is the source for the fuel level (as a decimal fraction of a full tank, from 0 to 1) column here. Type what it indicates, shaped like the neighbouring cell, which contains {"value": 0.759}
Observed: {"value": 0.5}
